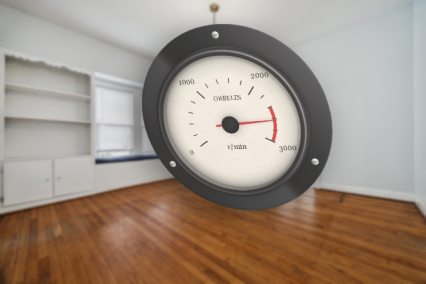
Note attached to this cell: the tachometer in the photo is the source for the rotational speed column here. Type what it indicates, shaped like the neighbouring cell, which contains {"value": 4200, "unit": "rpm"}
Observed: {"value": 2600, "unit": "rpm"}
